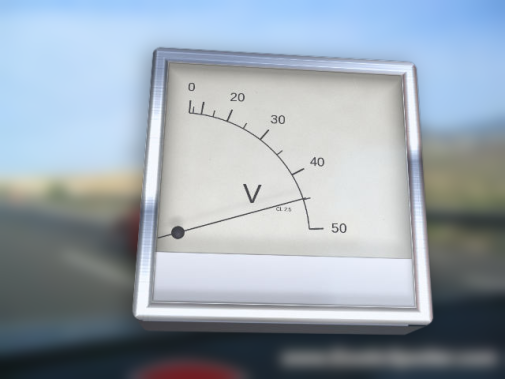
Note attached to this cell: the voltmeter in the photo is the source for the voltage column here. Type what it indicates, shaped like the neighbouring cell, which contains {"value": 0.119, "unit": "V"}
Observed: {"value": 45, "unit": "V"}
